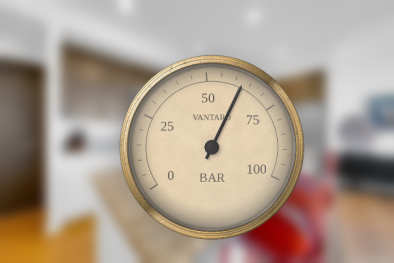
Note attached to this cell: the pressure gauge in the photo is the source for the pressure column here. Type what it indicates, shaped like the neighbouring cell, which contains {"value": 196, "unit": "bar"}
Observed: {"value": 62.5, "unit": "bar"}
